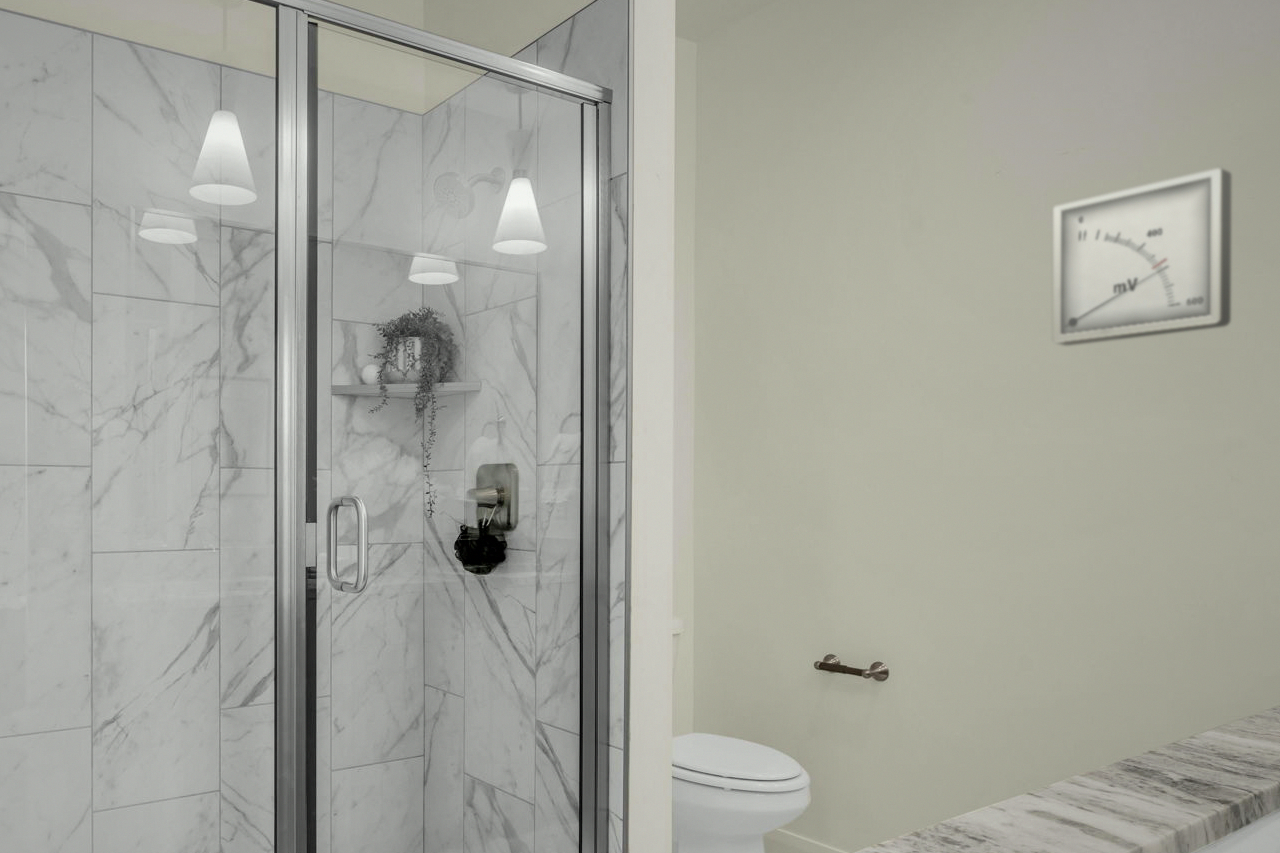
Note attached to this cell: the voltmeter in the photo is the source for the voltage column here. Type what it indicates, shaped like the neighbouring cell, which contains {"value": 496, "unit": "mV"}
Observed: {"value": 500, "unit": "mV"}
